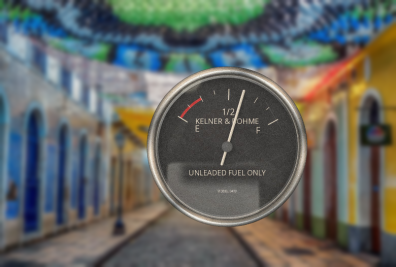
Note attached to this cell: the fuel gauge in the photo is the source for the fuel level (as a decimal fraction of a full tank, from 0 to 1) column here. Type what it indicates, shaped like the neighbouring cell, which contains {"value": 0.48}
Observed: {"value": 0.625}
